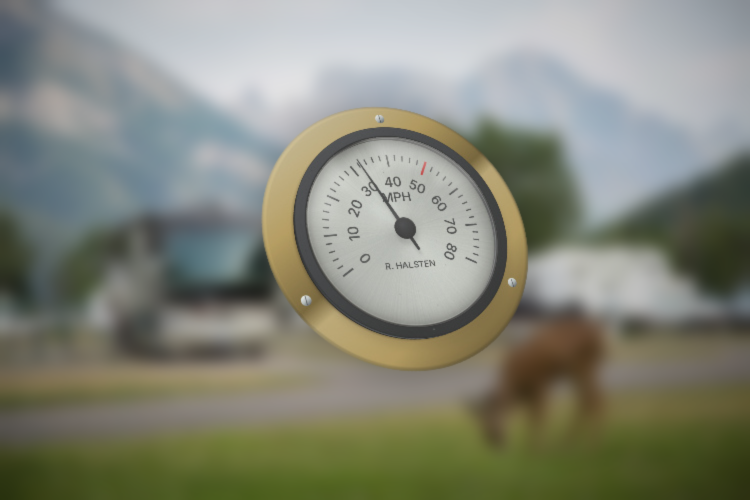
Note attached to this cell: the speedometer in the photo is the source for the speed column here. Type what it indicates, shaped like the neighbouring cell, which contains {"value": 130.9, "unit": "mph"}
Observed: {"value": 32, "unit": "mph"}
